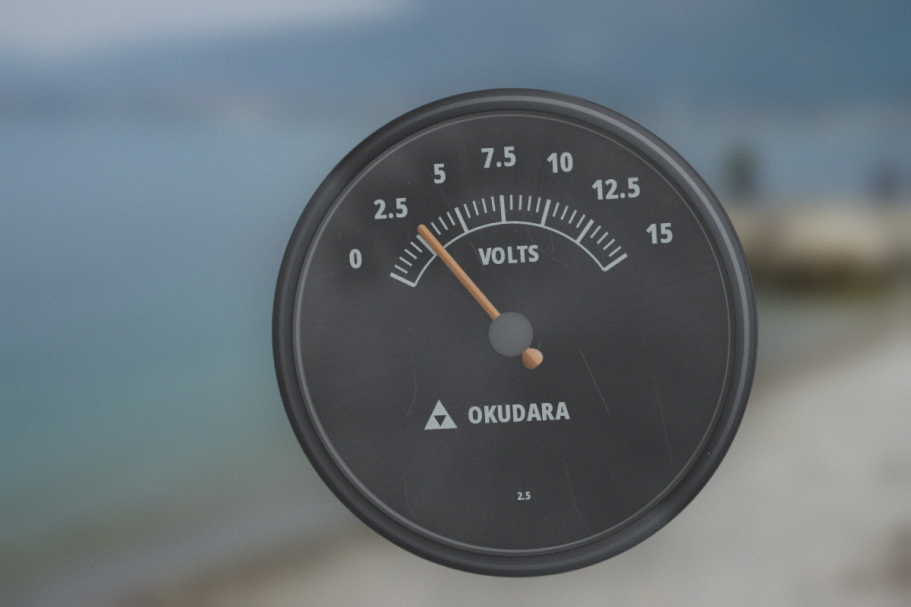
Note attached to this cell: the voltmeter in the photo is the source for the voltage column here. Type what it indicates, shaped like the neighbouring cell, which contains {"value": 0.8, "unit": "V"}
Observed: {"value": 3, "unit": "V"}
